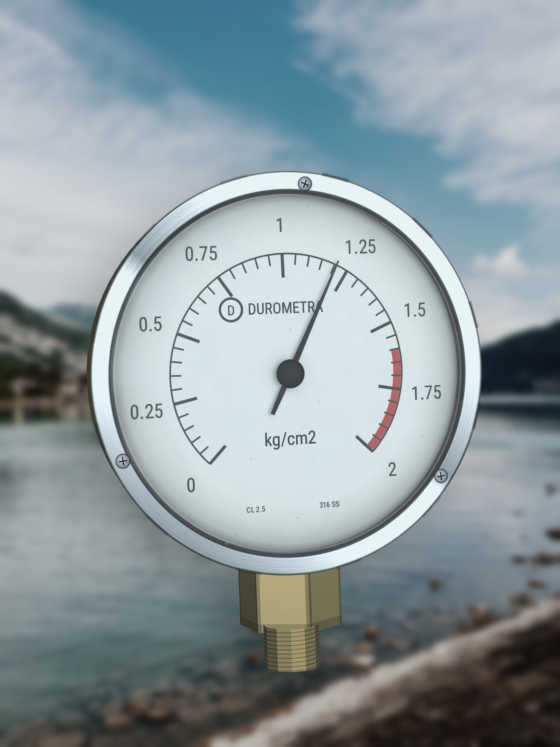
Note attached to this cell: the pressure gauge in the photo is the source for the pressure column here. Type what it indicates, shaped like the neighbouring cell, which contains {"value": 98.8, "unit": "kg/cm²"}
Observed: {"value": 1.2, "unit": "kg/cm²"}
